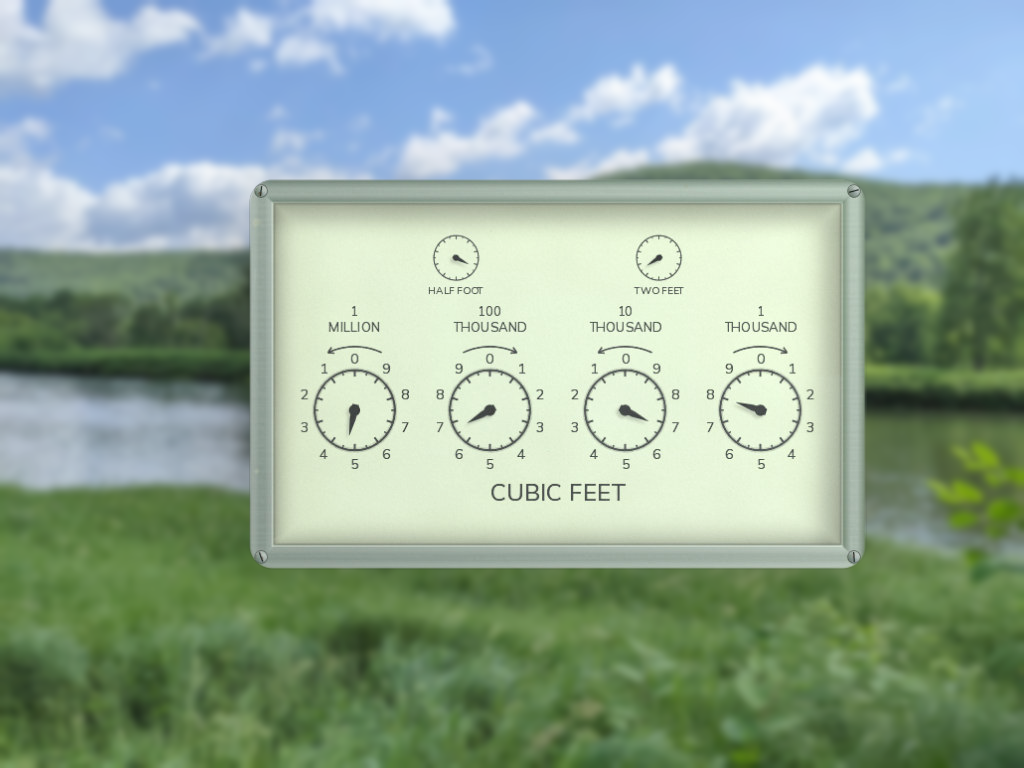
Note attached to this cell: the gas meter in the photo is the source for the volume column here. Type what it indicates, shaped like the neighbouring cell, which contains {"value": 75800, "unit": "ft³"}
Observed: {"value": 466800, "unit": "ft³"}
